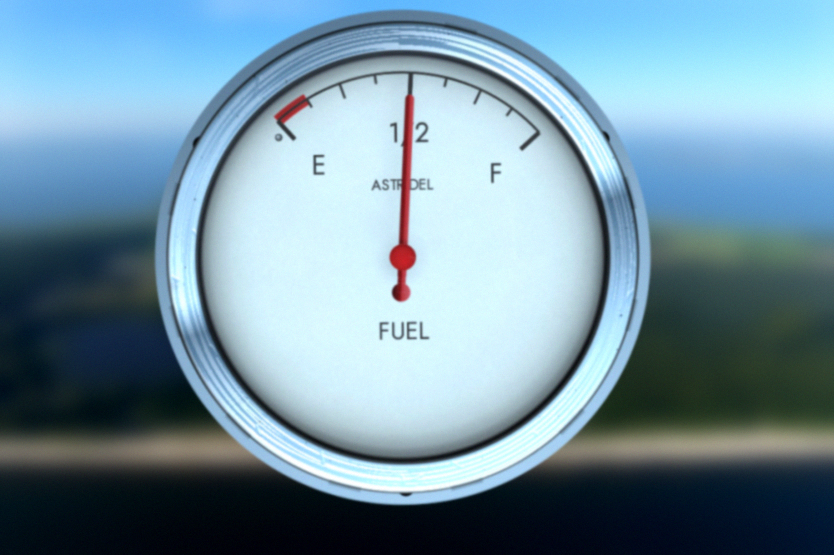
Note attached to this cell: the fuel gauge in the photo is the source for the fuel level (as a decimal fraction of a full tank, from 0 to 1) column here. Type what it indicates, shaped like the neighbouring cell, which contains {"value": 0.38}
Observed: {"value": 0.5}
